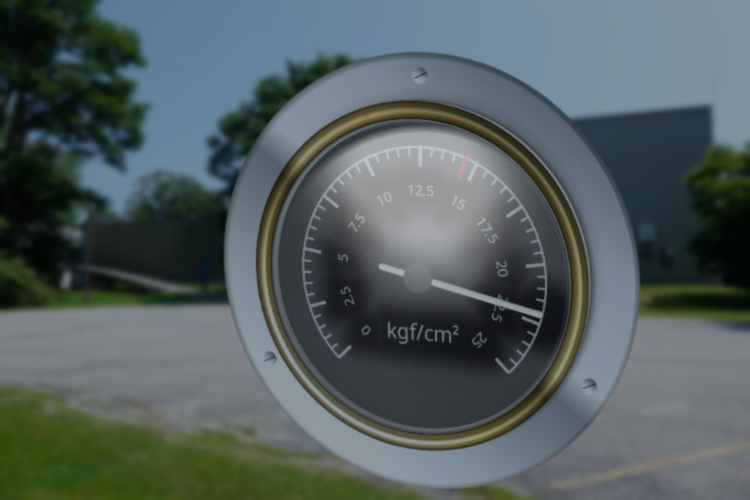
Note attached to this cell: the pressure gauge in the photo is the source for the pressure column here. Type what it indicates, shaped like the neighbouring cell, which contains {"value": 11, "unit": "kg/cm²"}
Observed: {"value": 22, "unit": "kg/cm²"}
